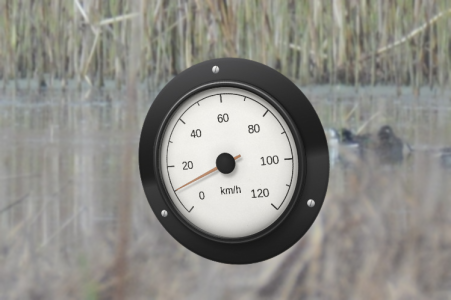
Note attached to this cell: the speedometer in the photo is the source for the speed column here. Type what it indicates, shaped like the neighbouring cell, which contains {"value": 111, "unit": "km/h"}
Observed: {"value": 10, "unit": "km/h"}
